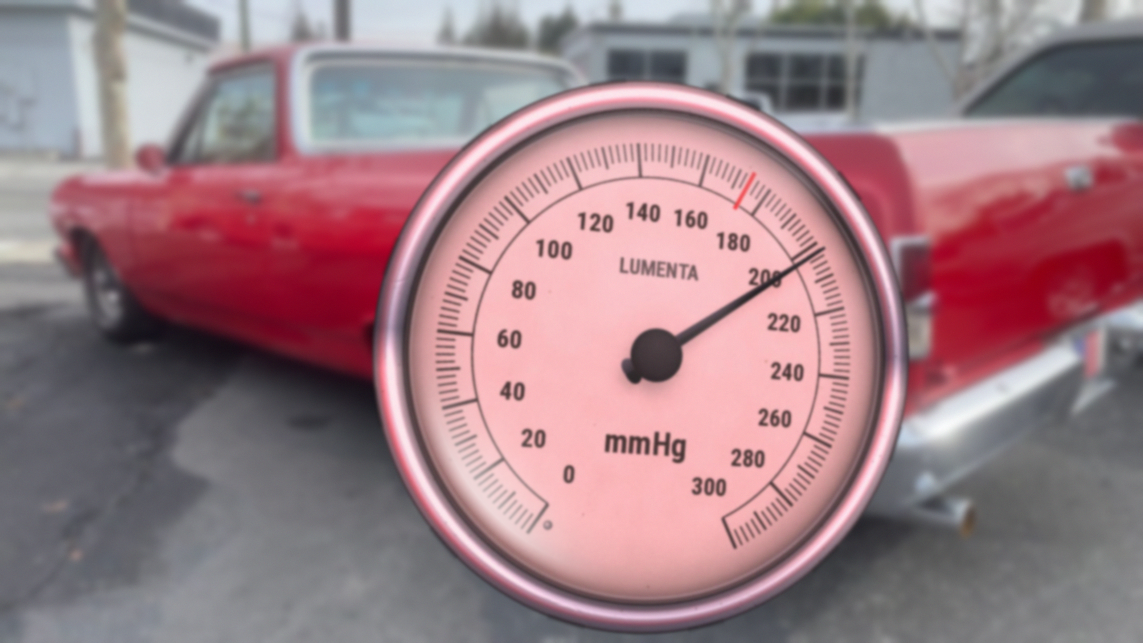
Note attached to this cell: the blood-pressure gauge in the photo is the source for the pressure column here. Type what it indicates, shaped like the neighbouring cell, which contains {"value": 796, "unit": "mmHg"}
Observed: {"value": 202, "unit": "mmHg"}
